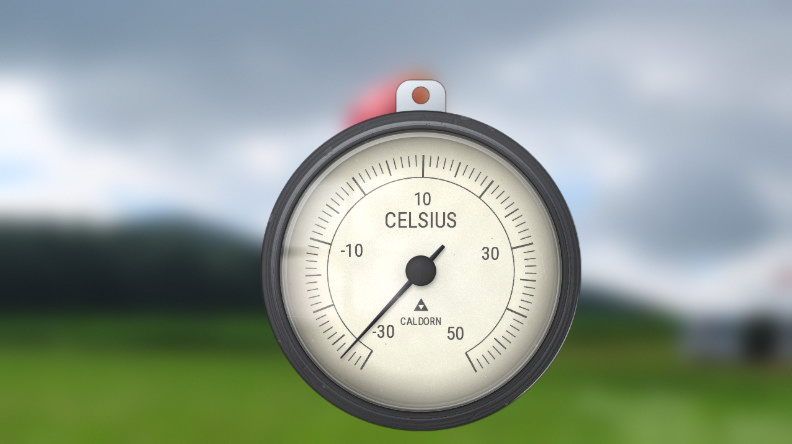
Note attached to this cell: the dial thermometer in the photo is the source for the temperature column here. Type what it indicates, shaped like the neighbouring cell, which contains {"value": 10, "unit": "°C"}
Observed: {"value": -27, "unit": "°C"}
